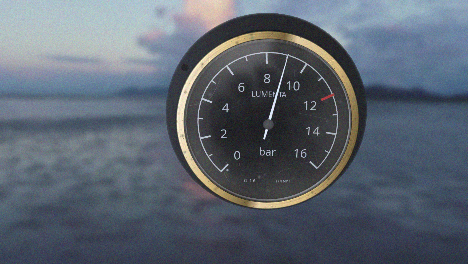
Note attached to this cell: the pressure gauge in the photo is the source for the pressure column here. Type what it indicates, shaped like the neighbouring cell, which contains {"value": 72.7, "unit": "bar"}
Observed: {"value": 9, "unit": "bar"}
